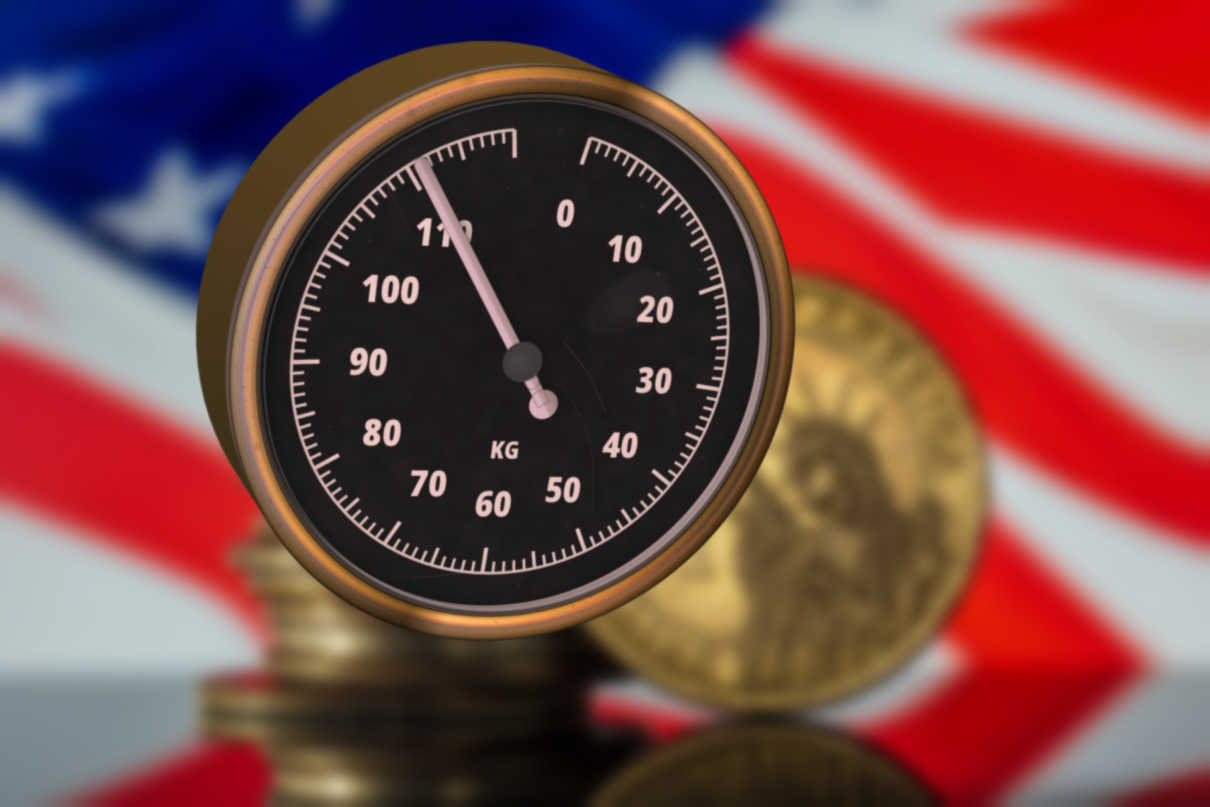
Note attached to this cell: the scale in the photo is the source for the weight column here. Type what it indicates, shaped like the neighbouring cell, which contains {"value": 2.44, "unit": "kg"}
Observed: {"value": 111, "unit": "kg"}
